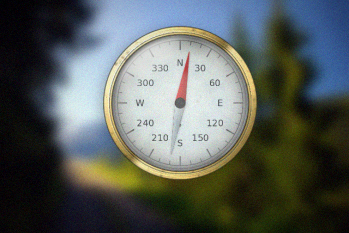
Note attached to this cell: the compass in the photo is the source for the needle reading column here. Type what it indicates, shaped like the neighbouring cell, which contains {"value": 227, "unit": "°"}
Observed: {"value": 10, "unit": "°"}
